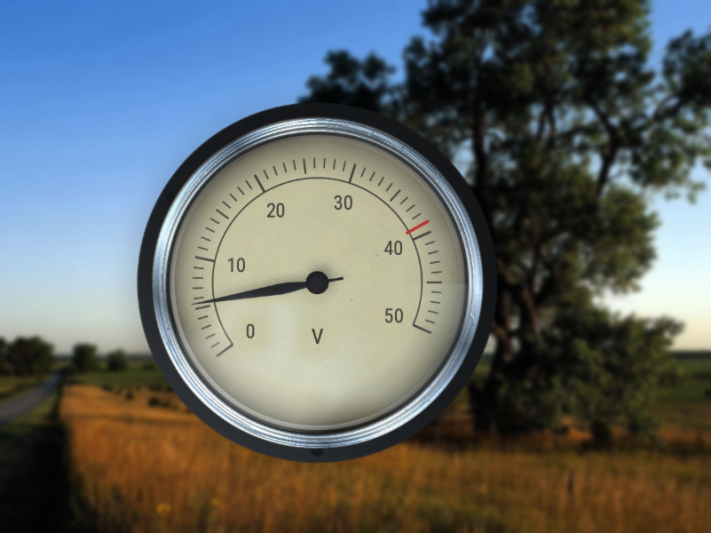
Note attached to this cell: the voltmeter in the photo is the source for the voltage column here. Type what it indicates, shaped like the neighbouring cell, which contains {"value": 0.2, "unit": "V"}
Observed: {"value": 5.5, "unit": "V"}
